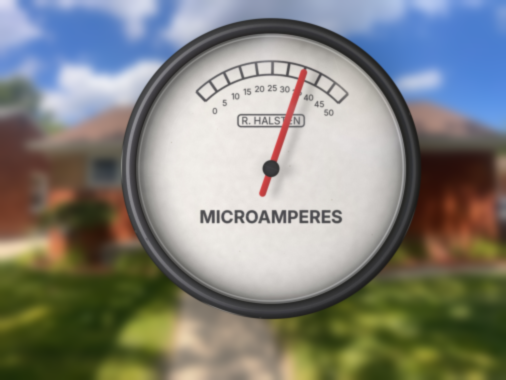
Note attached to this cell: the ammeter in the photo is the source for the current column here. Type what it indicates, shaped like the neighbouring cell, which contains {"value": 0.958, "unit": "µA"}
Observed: {"value": 35, "unit": "µA"}
